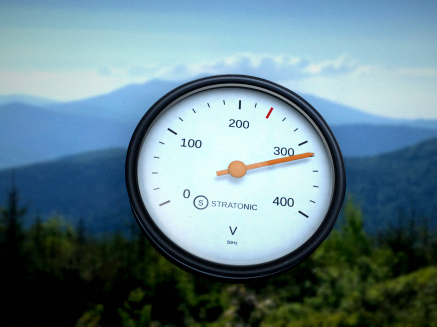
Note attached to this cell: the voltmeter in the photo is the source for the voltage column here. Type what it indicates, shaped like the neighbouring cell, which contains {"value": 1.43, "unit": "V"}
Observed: {"value": 320, "unit": "V"}
